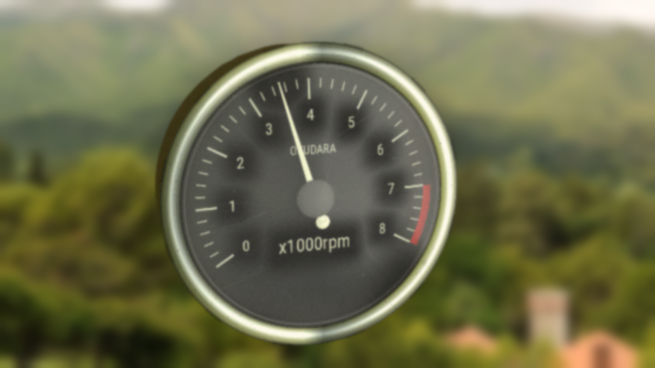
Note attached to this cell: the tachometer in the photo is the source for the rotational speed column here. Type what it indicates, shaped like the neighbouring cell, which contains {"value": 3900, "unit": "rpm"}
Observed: {"value": 3500, "unit": "rpm"}
